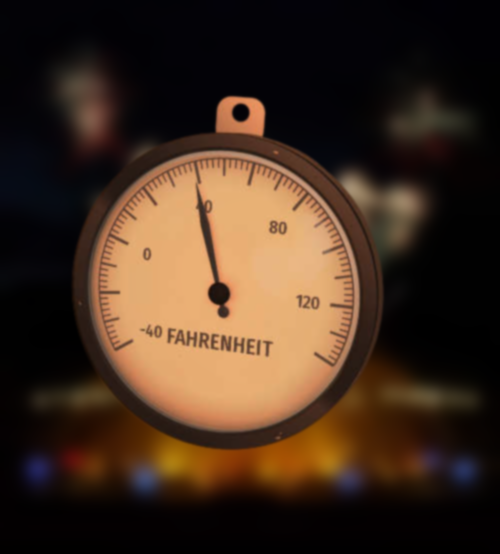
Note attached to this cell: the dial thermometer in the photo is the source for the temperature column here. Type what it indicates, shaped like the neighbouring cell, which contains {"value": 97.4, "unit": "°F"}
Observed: {"value": 40, "unit": "°F"}
